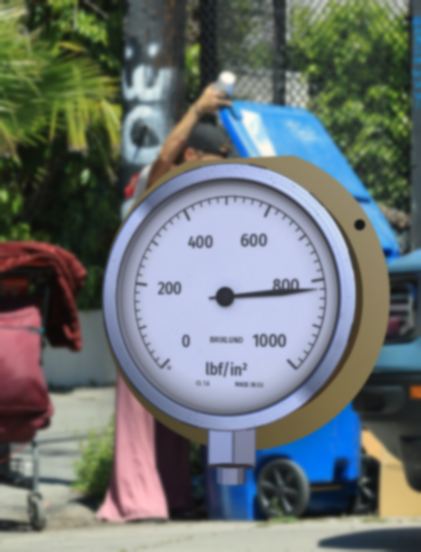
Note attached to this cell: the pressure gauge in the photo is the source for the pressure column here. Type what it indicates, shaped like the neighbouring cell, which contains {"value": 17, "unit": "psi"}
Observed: {"value": 820, "unit": "psi"}
